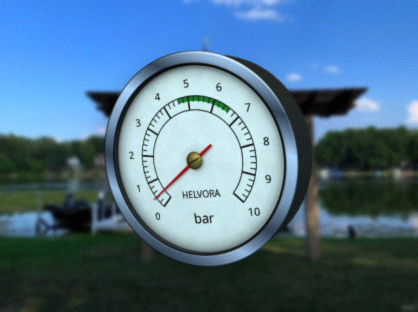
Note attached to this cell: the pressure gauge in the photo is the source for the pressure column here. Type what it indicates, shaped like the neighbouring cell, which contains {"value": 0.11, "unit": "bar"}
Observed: {"value": 0.4, "unit": "bar"}
